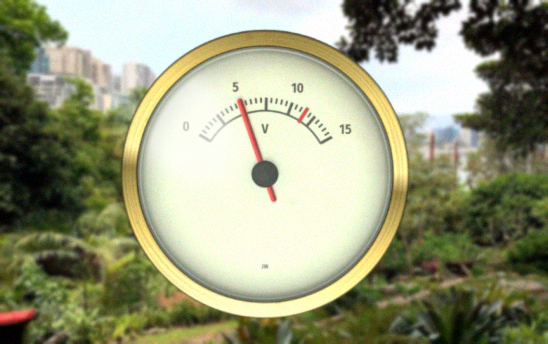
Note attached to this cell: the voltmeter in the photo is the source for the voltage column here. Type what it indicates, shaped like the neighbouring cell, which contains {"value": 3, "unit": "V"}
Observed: {"value": 5, "unit": "V"}
